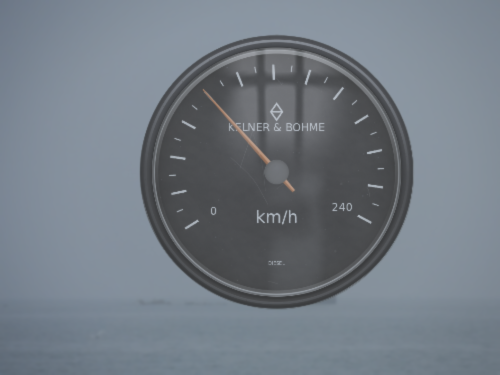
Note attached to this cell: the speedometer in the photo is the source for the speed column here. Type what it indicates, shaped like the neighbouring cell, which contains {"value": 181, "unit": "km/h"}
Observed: {"value": 80, "unit": "km/h"}
